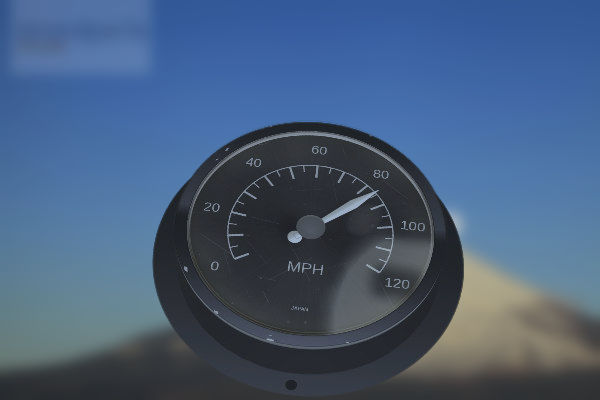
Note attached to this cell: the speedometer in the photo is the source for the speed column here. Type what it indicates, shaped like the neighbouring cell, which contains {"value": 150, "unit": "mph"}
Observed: {"value": 85, "unit": "mph"}
